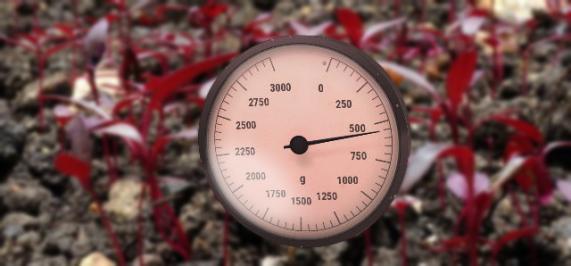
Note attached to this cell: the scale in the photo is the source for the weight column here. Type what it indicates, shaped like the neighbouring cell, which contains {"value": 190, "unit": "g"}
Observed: {"value": 550, "unit": "g"}
